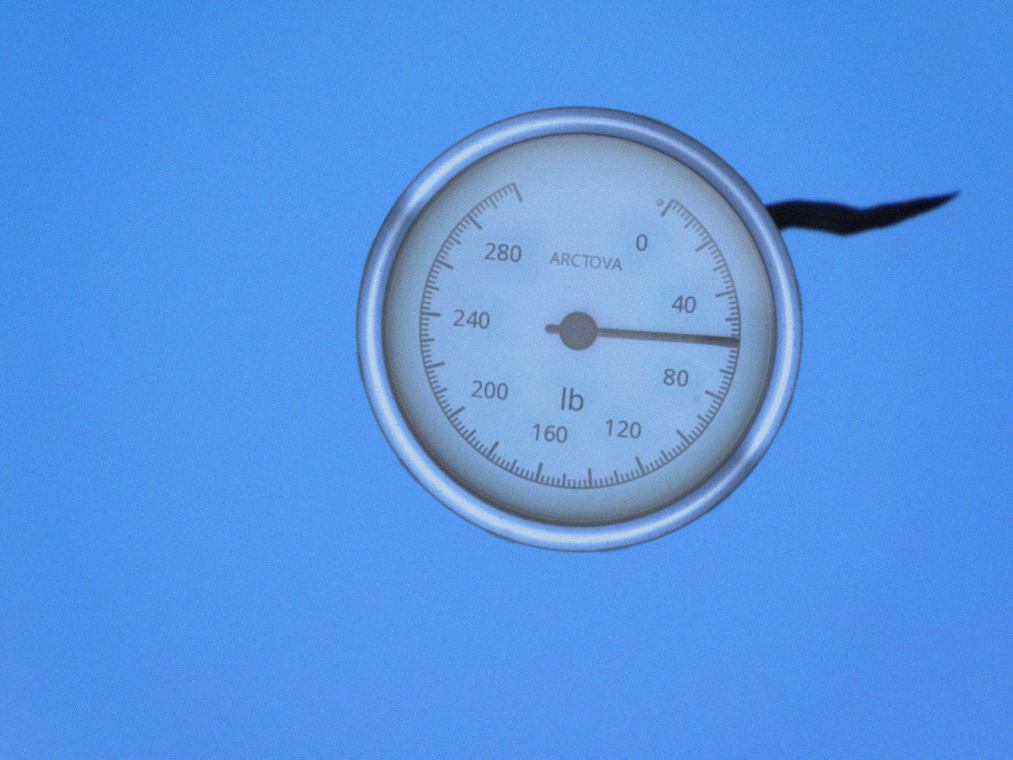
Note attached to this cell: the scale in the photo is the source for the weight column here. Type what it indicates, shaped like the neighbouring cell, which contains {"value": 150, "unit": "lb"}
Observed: {"value": 58, "unit": "lb"}
